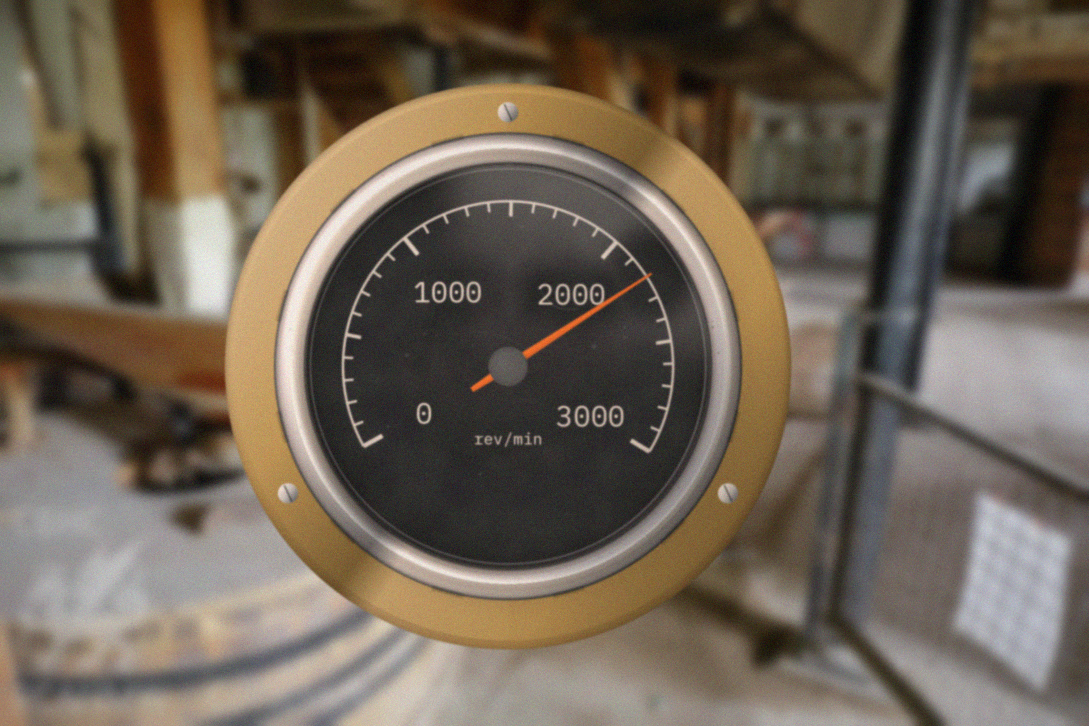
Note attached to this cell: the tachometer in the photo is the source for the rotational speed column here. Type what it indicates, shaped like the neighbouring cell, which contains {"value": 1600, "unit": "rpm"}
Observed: {"value": 2200, "unit": "rpm"}
